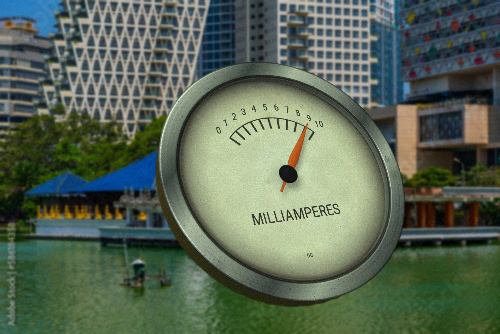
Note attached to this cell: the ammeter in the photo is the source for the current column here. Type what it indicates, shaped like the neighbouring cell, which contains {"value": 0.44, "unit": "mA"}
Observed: {"value": 9, "unit": "mA"}
